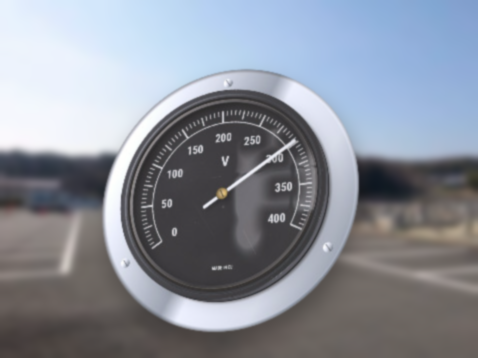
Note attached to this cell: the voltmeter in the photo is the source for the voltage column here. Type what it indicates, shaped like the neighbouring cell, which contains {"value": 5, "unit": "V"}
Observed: {"value": 300, "unit": "V"}
